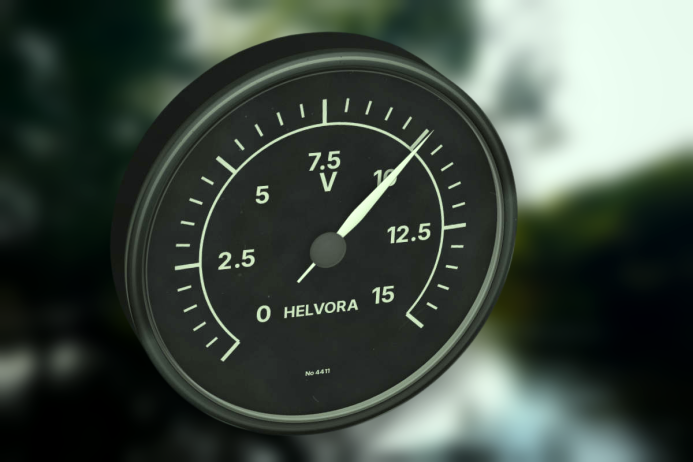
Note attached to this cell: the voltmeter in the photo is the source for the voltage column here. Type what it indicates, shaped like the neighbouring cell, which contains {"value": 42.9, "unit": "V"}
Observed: {"value": 10, "unit": "V"}
